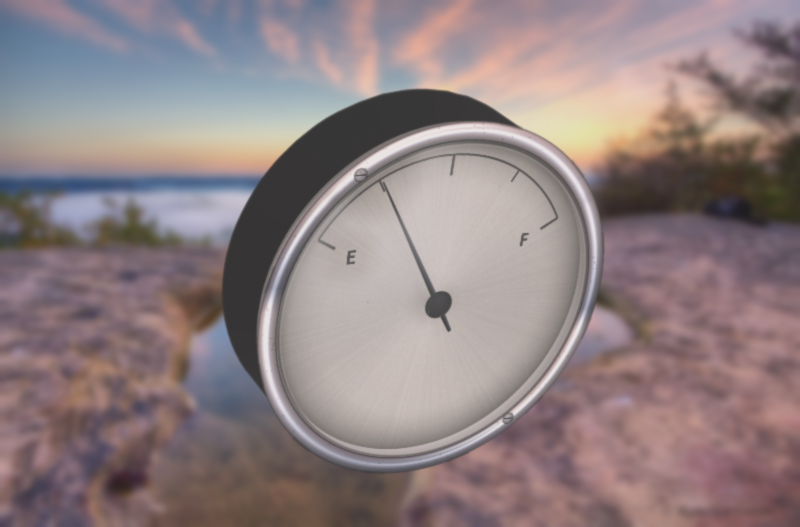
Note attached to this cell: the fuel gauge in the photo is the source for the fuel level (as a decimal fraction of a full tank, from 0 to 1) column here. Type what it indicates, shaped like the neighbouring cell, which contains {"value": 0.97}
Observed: {"value": 0.25}
